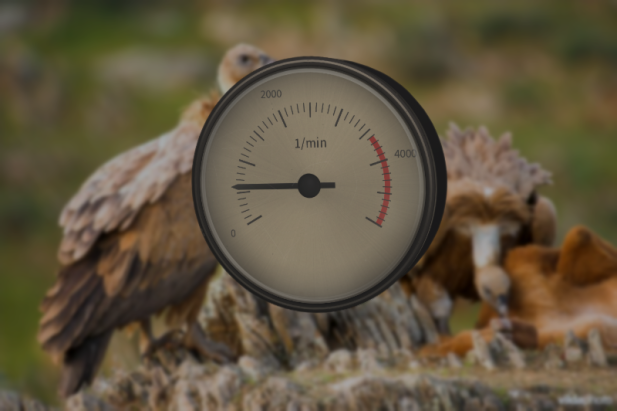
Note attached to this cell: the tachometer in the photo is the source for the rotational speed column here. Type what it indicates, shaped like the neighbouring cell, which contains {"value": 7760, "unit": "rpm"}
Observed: {"value": 600, "unit": "rpm"}
